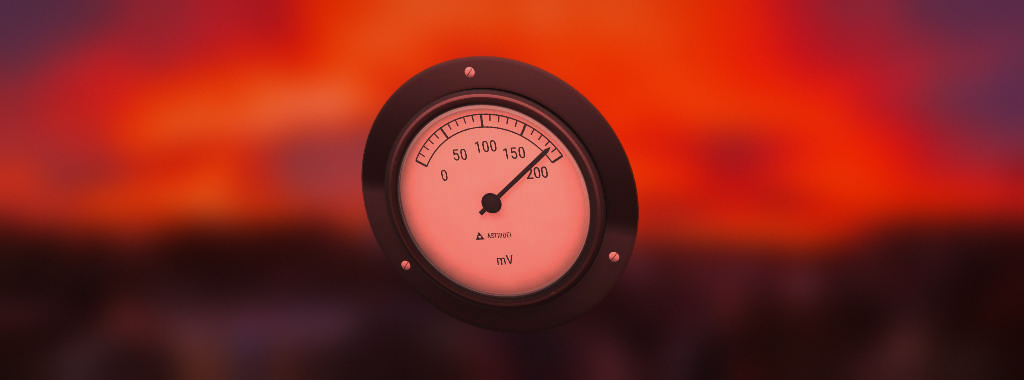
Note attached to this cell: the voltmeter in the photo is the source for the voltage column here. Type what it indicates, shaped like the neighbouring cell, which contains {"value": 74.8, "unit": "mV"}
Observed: {"value": 185, "unit": "mV"}
